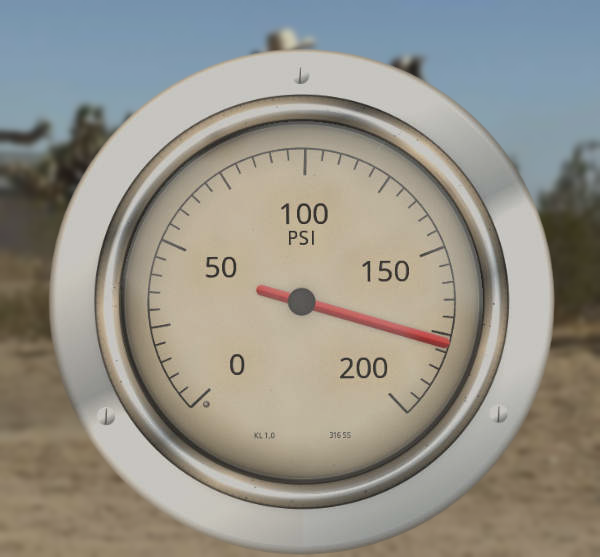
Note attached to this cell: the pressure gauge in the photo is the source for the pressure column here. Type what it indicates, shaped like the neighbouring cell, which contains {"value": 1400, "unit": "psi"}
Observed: {"value": 177.5, "unit": "psi"}
